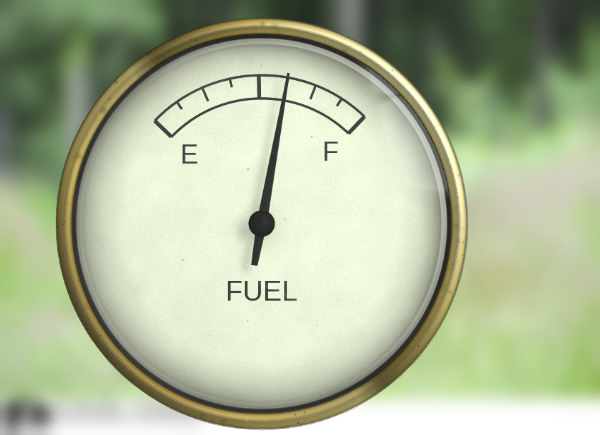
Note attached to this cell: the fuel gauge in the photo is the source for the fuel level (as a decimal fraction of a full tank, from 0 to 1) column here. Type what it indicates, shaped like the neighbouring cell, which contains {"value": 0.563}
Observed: {"value": 0.625}
